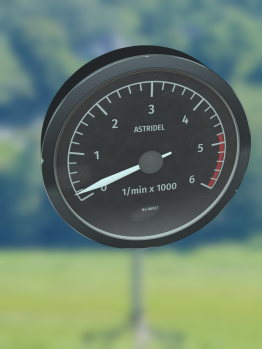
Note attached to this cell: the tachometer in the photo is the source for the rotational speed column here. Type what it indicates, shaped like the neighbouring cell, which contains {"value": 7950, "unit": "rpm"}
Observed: {"value": 200, "unit": "rpm"}
